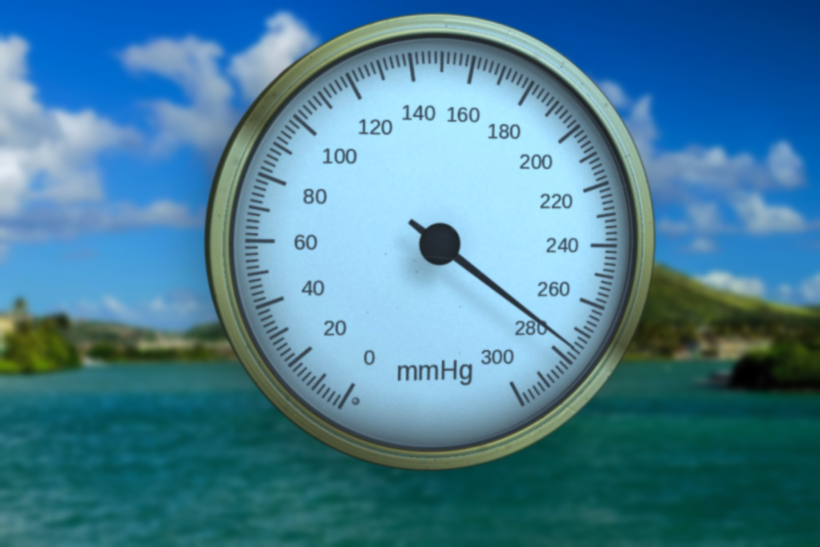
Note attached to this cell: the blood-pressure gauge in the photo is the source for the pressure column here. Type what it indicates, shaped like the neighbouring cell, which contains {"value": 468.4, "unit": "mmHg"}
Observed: {"value": 276, "unit": "mmHg"}
